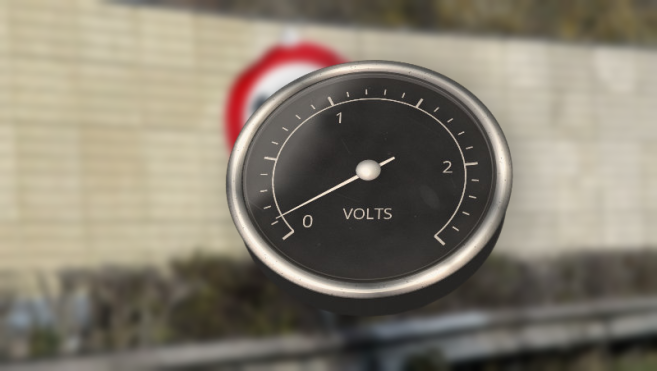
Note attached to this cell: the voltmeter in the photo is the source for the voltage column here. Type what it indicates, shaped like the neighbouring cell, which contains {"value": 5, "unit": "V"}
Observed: {"value": 0.1, "unit": "V"}
